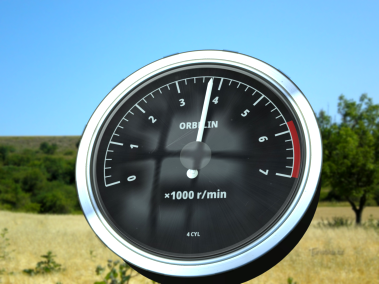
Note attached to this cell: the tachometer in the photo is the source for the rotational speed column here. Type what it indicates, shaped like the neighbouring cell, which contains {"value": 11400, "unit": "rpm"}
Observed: {"value": 3800, "unit": "rpm"}
